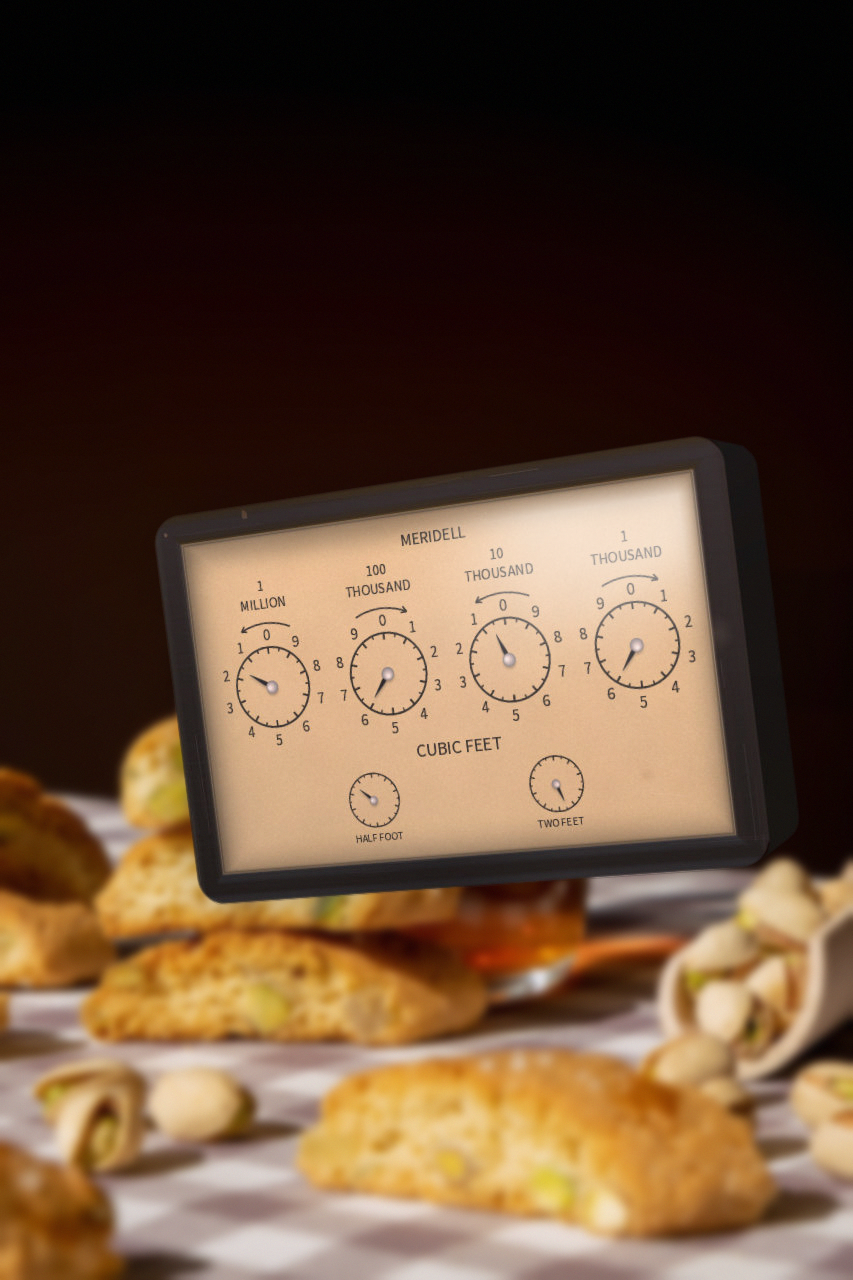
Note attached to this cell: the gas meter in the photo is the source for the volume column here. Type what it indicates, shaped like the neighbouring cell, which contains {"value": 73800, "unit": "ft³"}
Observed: {"value": 160600, "unit": "ft³"}
